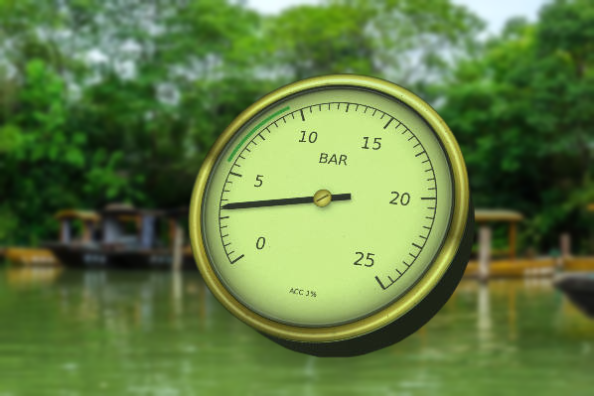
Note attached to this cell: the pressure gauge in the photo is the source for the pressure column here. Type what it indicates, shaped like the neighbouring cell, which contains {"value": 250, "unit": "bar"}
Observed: {"value": 3, "unit": "bar"}
